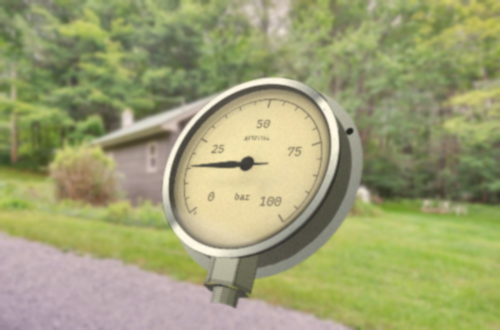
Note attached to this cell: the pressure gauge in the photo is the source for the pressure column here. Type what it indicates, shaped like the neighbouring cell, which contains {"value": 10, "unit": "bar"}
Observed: {"value": 15, "unit": "bar"}
